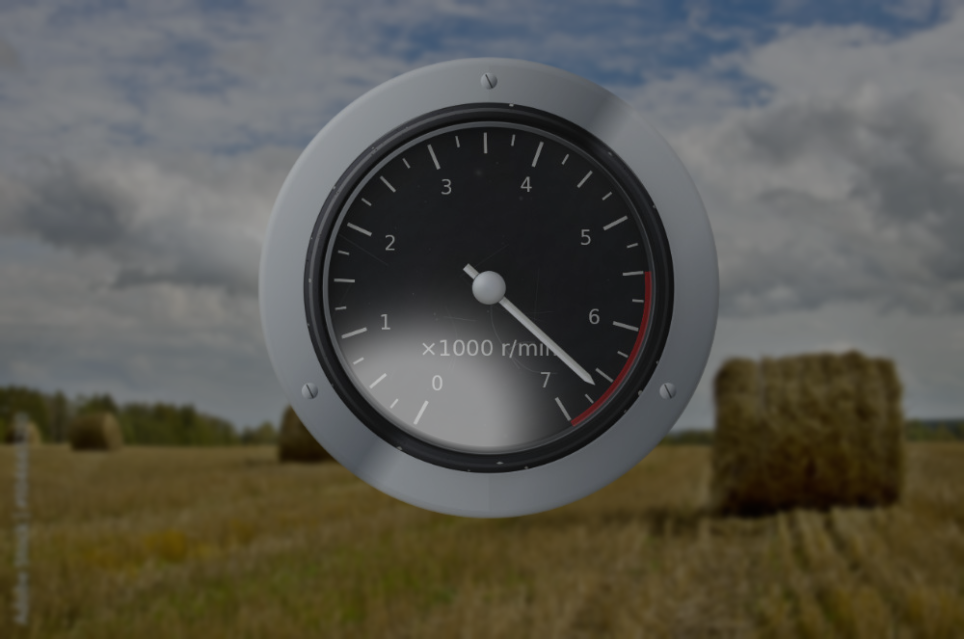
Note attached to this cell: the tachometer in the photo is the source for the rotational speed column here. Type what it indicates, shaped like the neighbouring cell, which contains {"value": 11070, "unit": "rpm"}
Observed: {"value": 6625, "unit": "rpm"}
